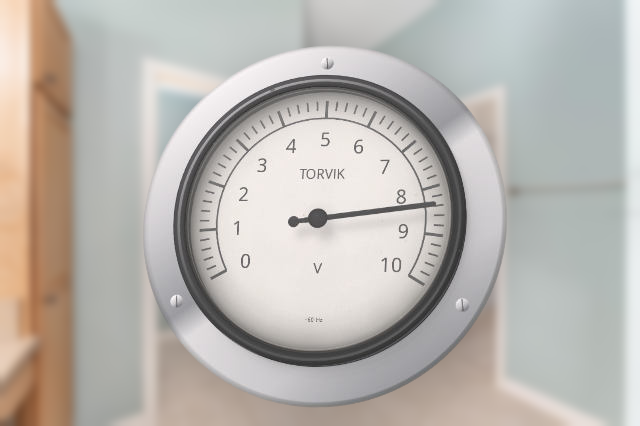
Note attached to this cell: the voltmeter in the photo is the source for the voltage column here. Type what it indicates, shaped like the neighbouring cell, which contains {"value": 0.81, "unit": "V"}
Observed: {"value": 8.4, "unit": "V"}
